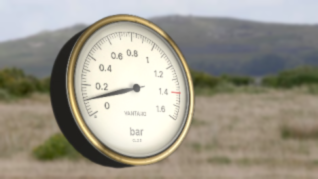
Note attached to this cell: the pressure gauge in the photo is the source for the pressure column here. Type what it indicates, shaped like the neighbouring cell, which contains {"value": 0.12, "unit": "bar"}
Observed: {"value": 0.1, "unit": "bar"}
